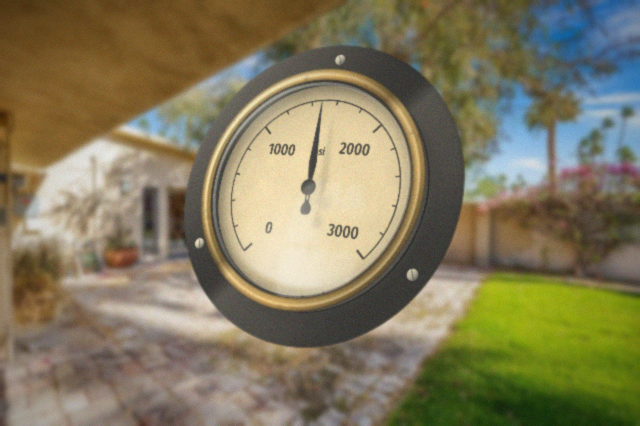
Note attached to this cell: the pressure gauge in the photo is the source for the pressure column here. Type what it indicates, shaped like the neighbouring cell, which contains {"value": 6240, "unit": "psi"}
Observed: {"value": 1500, "unit": "psi"}
